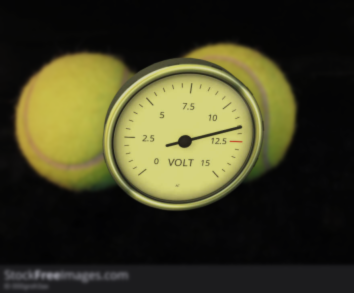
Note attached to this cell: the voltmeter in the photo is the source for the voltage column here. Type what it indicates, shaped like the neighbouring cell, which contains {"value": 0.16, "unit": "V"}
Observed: {"value": 11.5, "unit": "V"}
